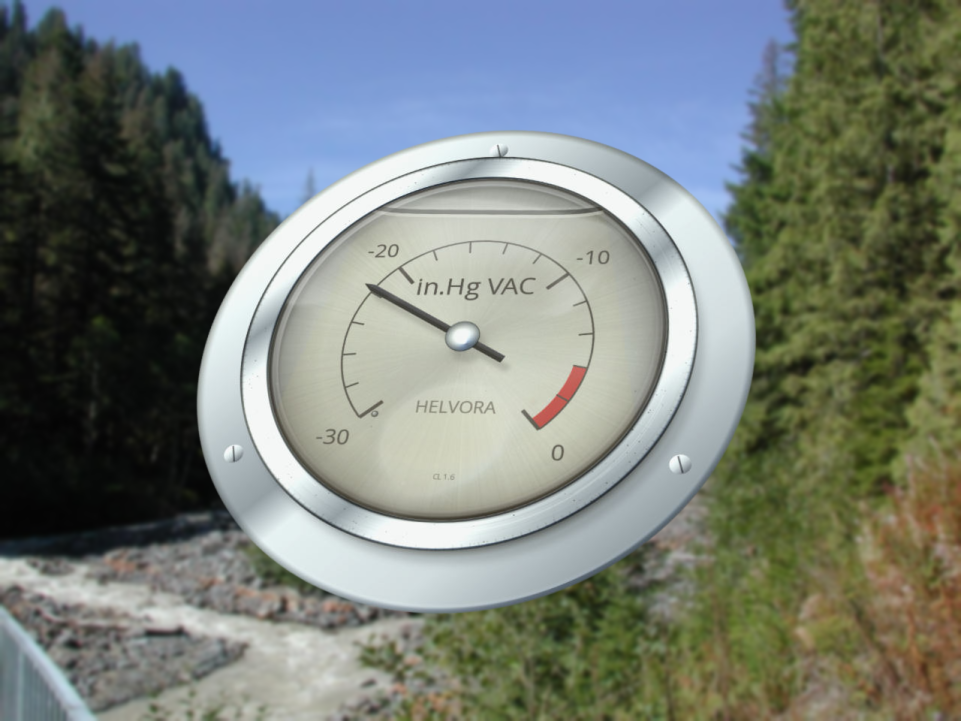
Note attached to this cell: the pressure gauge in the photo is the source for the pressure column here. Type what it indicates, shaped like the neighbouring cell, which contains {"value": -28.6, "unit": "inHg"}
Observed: {"value": -22, "unit": "inHg"}
